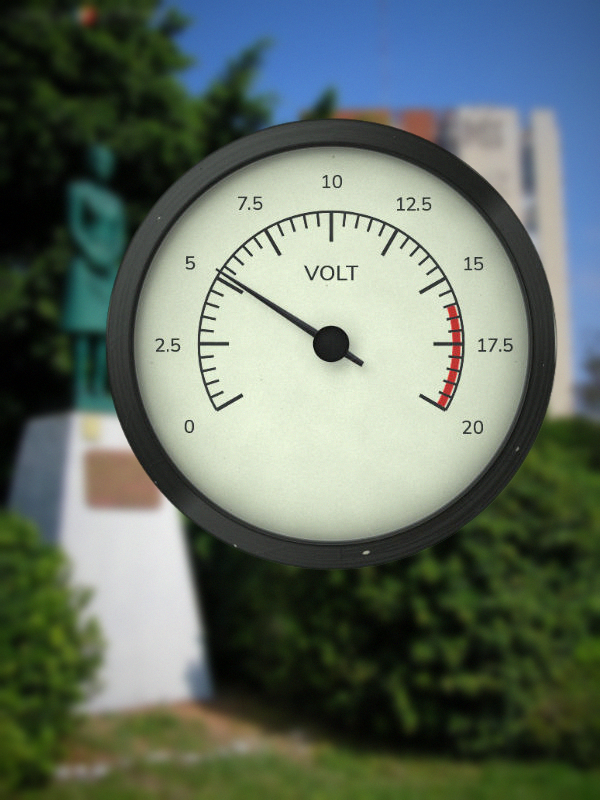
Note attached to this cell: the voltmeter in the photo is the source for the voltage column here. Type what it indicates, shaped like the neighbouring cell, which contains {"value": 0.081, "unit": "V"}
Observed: {"value": 5.25, "unit": "V"}
